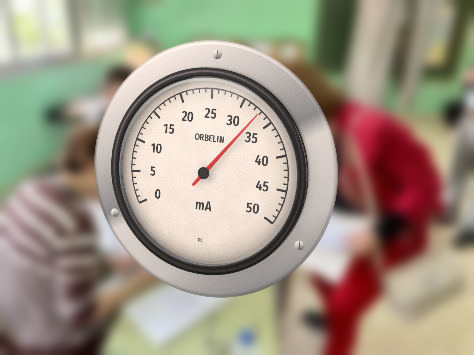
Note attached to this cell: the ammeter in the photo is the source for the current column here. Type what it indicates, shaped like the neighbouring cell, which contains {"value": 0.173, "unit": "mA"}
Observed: {"value": 33, "unit": "mA"}
